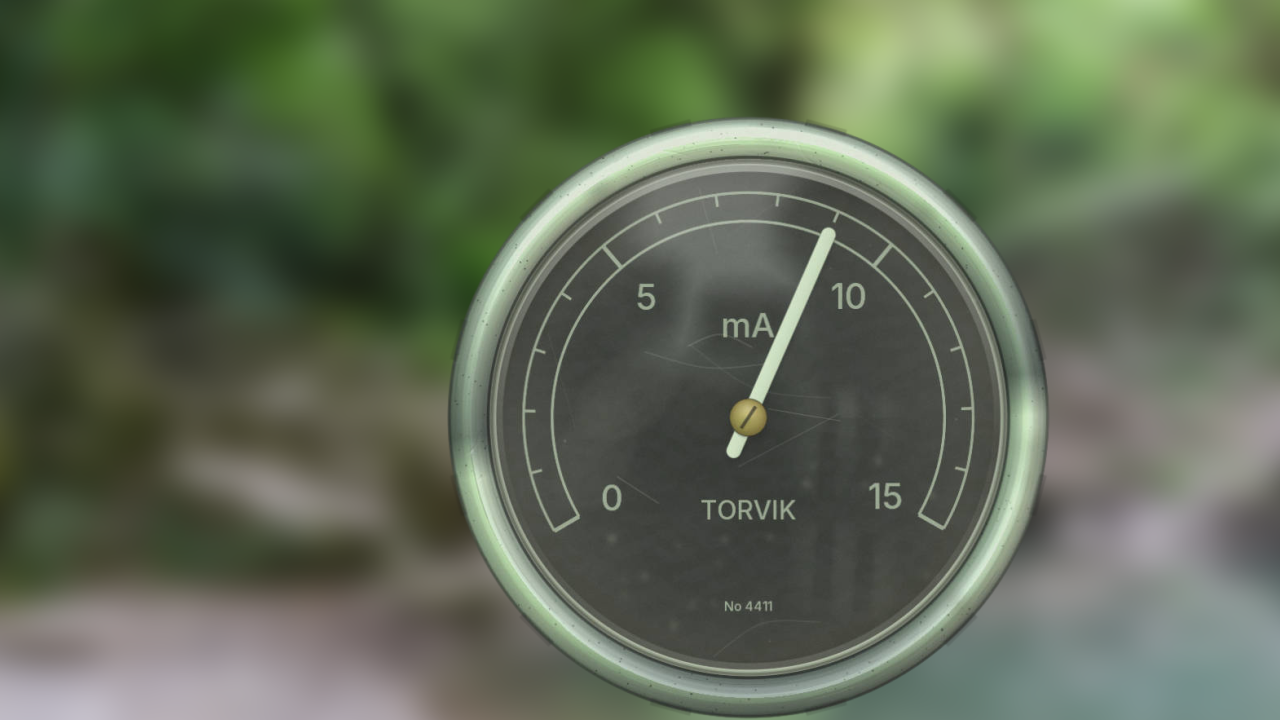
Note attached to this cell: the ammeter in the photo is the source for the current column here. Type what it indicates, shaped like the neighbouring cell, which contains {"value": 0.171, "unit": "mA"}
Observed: {"value": 9, "unit": "mA"}
